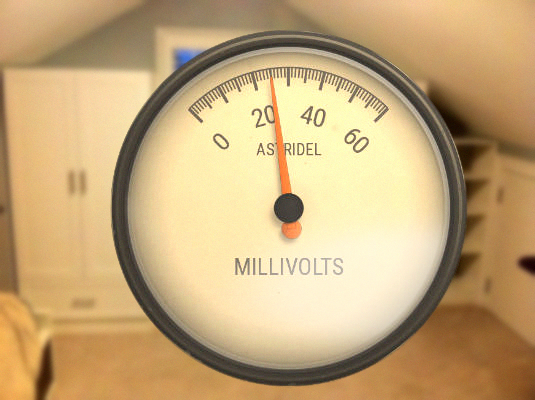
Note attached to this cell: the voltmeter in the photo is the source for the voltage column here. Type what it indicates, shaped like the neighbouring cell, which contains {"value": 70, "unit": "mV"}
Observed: {"value": 25, "unit": "mV"}
